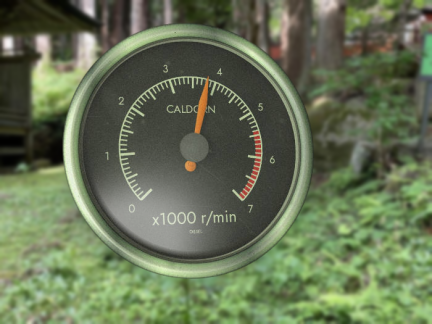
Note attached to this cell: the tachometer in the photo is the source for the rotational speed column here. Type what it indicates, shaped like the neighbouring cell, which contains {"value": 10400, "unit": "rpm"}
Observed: {"value": 3800, "unit": "rpm"}
